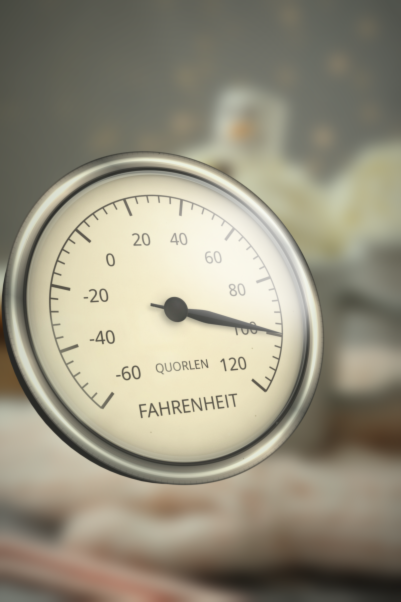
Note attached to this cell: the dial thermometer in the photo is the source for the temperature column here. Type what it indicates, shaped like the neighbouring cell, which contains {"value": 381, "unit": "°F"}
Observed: {"value": 100, "unit": "°F"}
